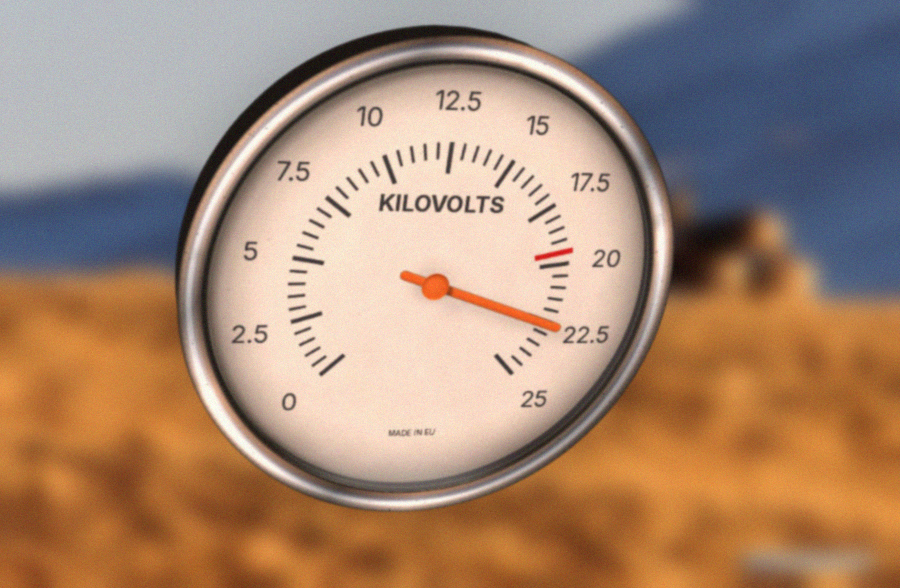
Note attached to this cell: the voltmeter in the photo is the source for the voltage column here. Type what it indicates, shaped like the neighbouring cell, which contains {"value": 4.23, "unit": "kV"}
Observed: {"value": 22.5, "unit": "kV"}
